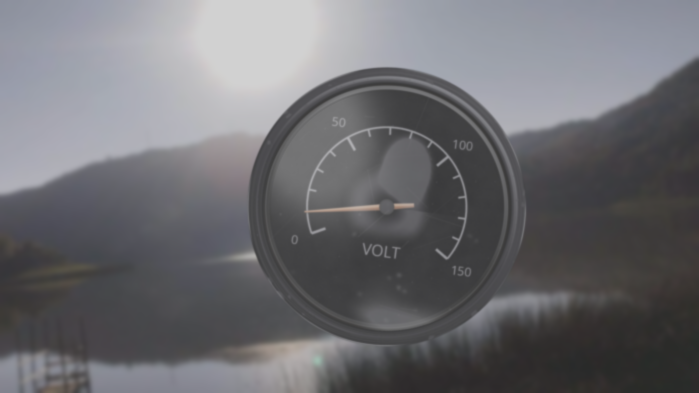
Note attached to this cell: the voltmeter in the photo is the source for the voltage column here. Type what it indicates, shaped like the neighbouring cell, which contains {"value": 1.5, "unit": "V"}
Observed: {"value": 10, "unit": "V"}
